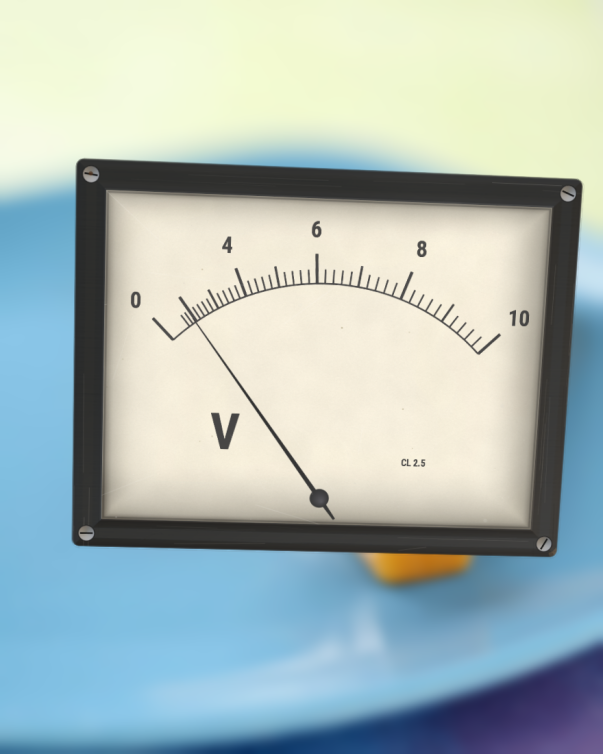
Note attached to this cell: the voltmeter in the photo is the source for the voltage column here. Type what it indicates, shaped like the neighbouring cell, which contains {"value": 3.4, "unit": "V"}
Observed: {"value": 2, "unit": "V"}
